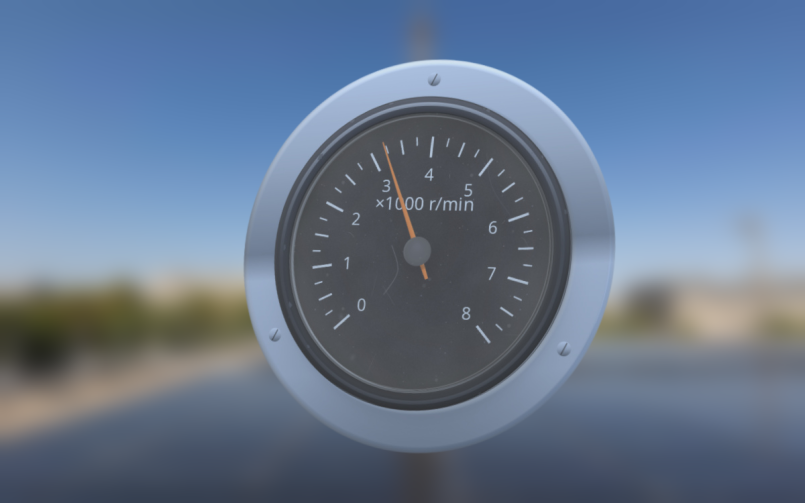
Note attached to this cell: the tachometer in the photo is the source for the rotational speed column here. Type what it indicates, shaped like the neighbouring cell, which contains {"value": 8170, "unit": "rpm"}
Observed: {"value": 3250, "unit": "rpm"}
